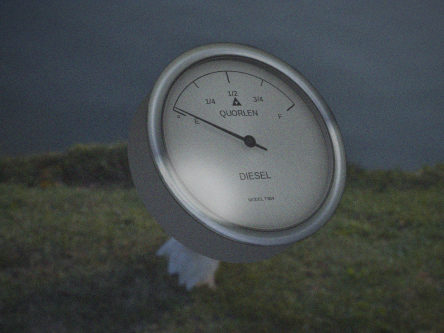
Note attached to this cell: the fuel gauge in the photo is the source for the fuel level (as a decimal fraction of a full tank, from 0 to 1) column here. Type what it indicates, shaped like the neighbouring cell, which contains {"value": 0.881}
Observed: {"value": 0}
